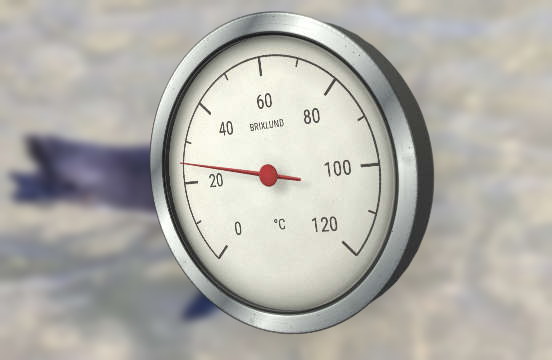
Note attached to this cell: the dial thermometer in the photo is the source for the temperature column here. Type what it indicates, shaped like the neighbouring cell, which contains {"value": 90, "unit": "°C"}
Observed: {"value": 25, "unit": "°C"}
